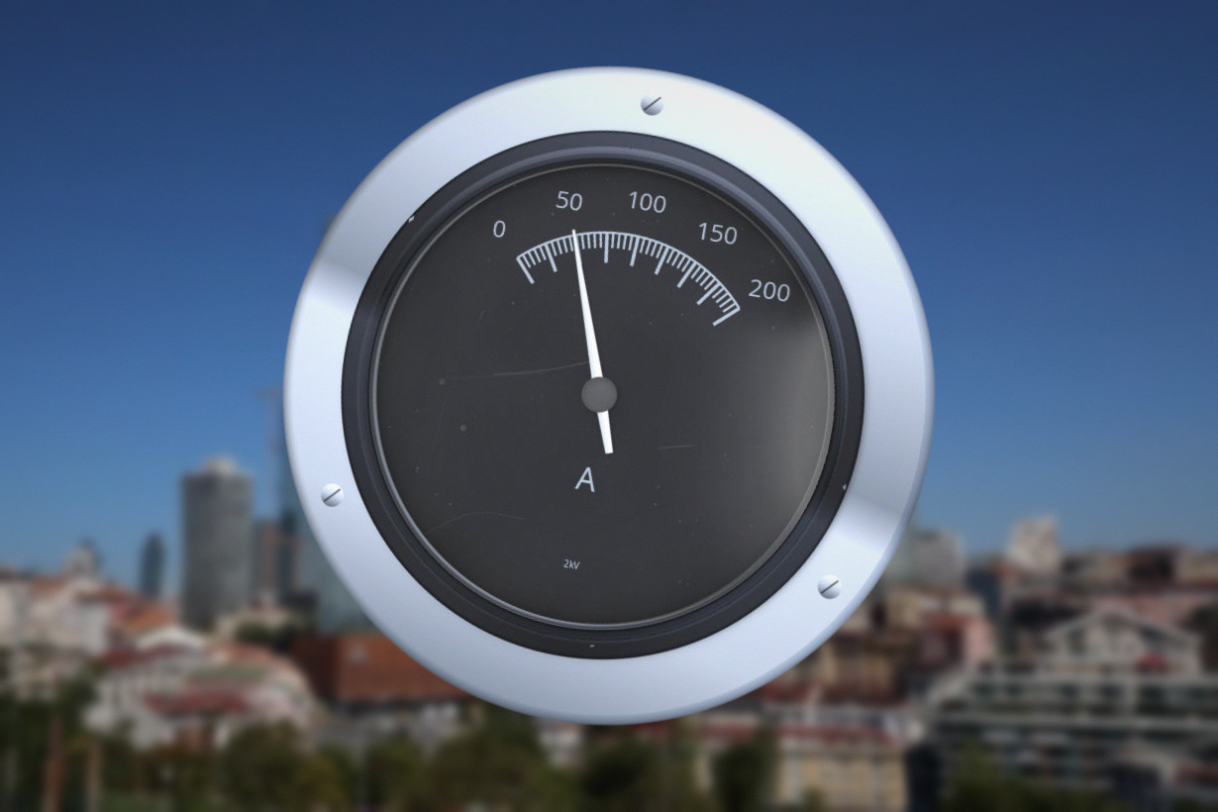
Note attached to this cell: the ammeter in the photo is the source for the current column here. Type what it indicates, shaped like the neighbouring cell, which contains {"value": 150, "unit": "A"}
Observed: {"value": 50, "unit": "A"}
